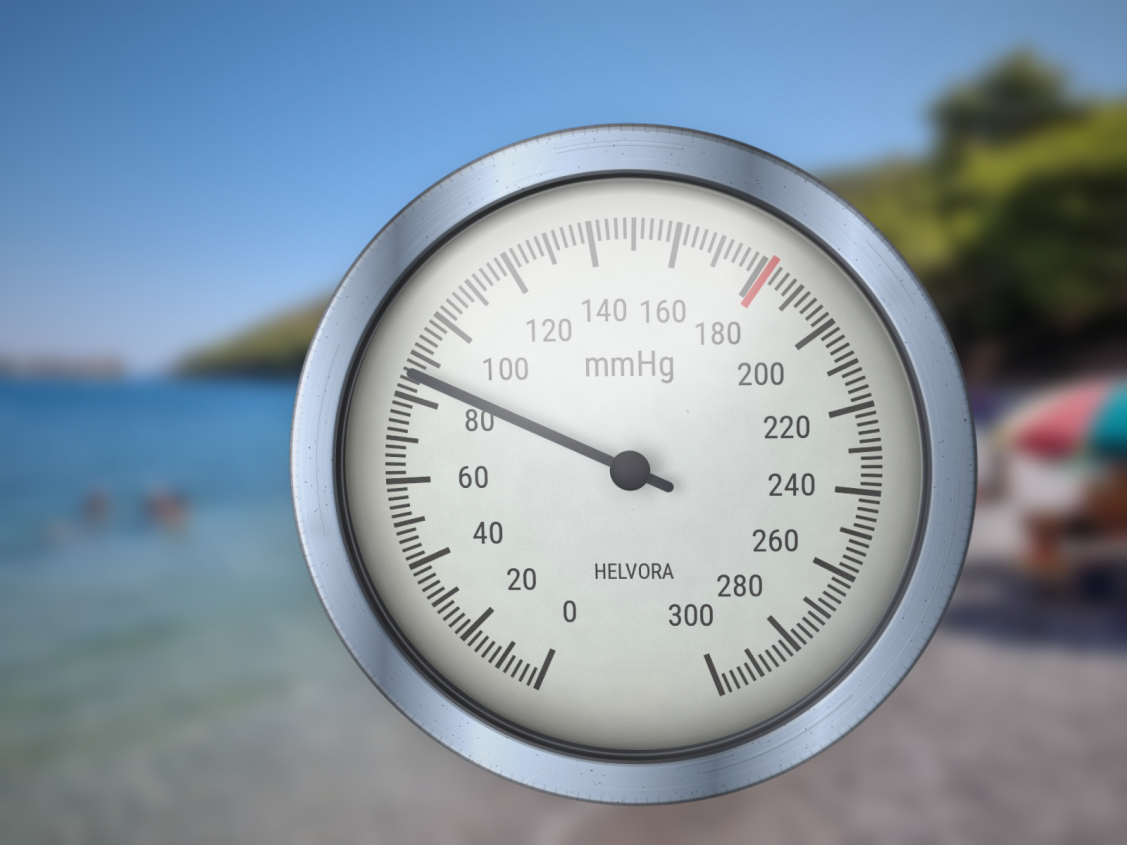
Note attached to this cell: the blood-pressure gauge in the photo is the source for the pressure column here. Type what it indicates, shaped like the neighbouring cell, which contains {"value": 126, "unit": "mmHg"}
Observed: {"value": 86, "unit": "mmHg"}
